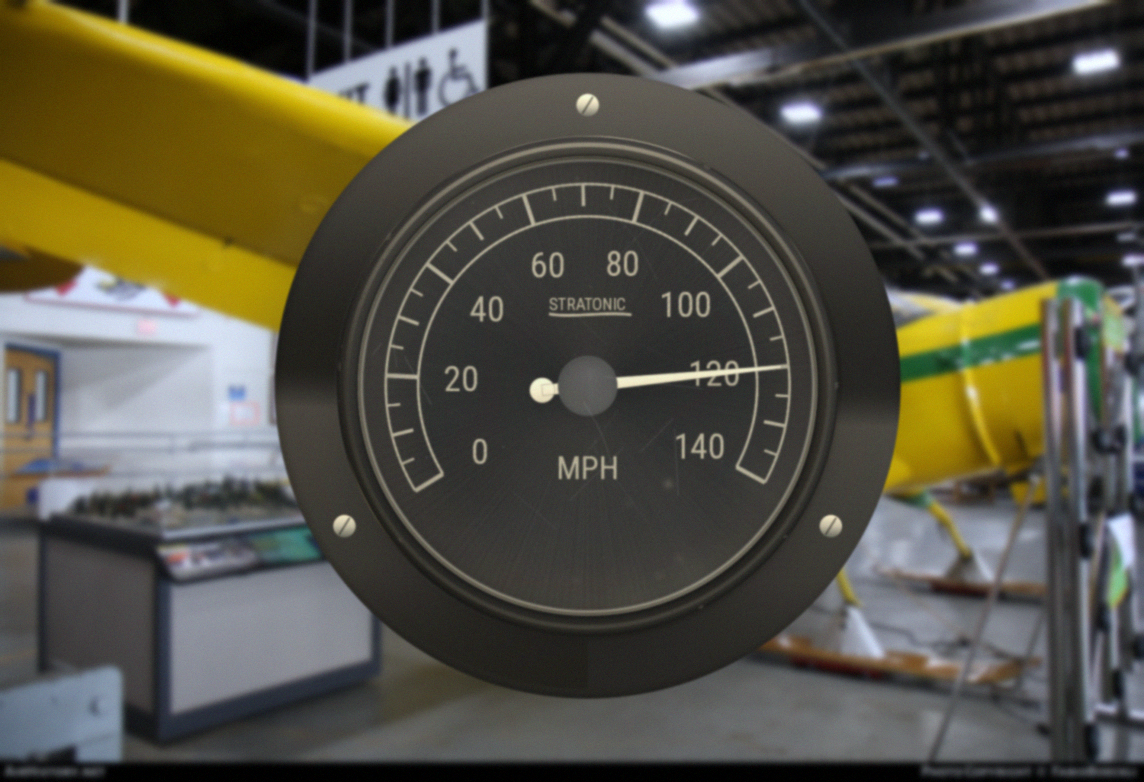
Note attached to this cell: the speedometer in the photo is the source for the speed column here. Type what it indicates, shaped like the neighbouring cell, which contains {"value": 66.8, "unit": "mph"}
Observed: {"value": 120, "unit": "mph"}
